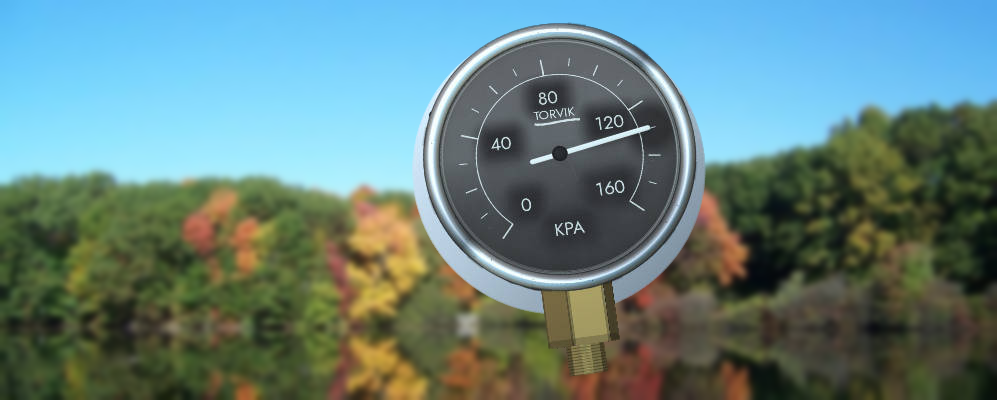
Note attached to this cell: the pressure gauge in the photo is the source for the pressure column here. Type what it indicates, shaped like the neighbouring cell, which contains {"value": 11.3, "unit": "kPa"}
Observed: {"value": 130, "unit": "kPa"}
